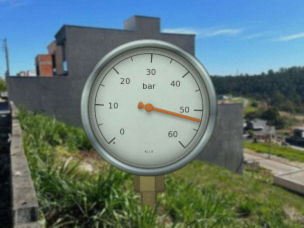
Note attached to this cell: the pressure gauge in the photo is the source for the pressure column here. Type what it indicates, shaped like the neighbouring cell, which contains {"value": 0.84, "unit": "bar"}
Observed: {"value": 52.5, "unit": "bar"}
